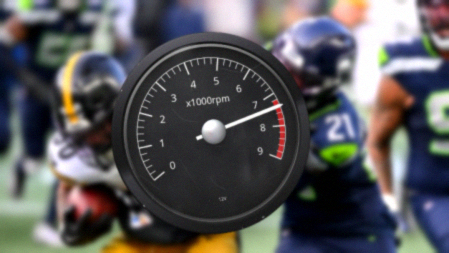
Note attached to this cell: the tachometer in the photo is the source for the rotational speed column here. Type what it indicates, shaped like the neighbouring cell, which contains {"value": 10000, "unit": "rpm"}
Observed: {"value": 7400, "unit": "rpm"}
